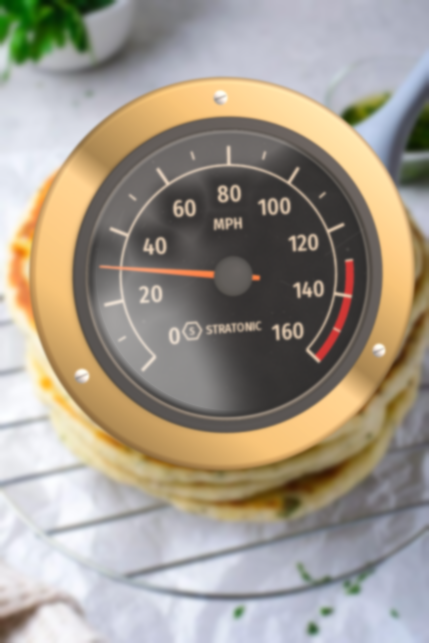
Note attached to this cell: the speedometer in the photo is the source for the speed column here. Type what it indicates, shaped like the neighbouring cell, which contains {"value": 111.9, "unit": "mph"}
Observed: {"value": 30, "unit": "mph"}
